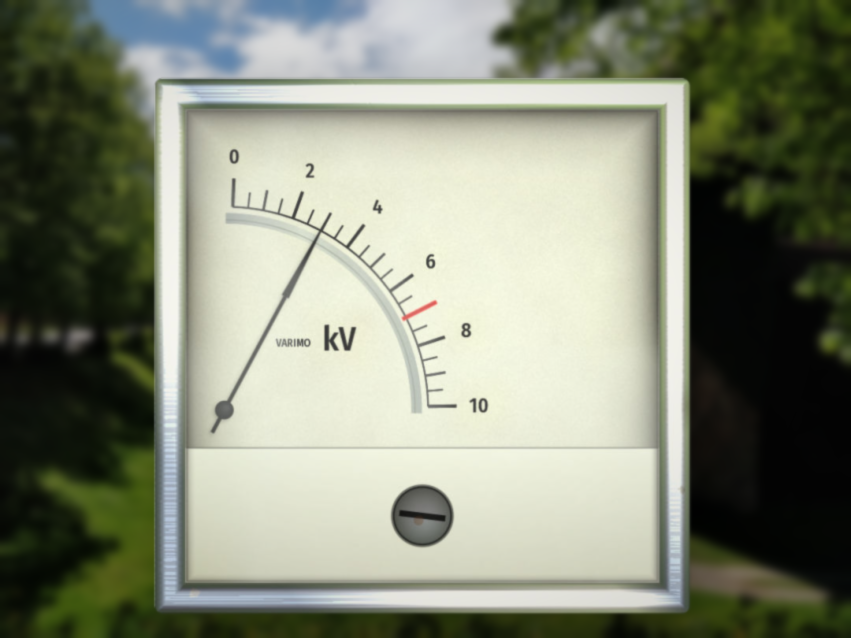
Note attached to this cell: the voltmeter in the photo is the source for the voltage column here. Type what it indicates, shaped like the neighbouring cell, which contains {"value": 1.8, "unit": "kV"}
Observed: {"value": 3, "unit": "kV"}
